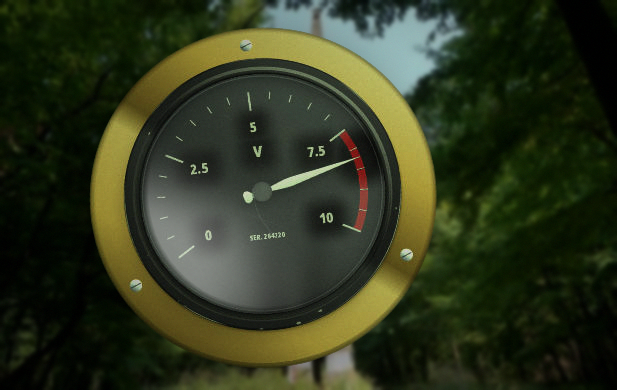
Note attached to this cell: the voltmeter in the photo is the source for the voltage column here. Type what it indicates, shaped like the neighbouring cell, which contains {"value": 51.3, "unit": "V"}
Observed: {"value": 8.25, "unit": "V"}
